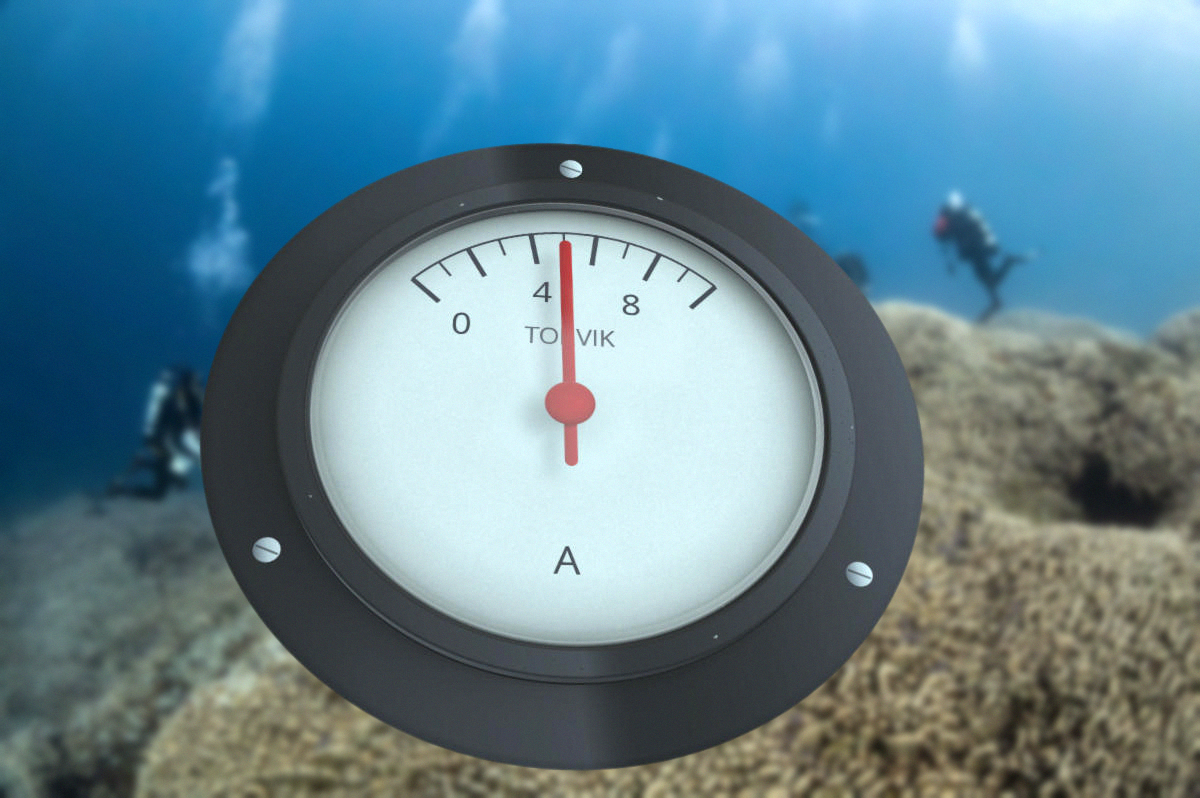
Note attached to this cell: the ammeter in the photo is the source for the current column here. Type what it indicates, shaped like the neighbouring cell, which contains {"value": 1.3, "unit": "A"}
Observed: {"value": 5, "unit": "A"}
